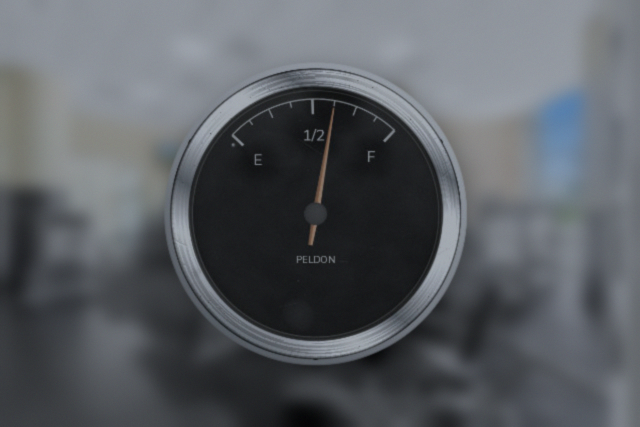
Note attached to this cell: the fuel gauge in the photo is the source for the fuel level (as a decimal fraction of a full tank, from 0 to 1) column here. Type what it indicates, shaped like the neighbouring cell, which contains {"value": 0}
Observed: {"value": 0.625}
